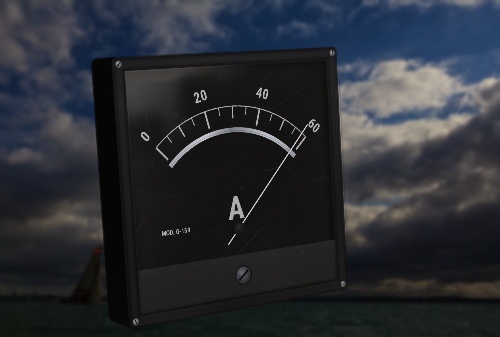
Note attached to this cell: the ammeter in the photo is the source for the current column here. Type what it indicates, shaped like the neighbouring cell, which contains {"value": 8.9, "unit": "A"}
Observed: {"value": 57.5, "unit": "A"}
